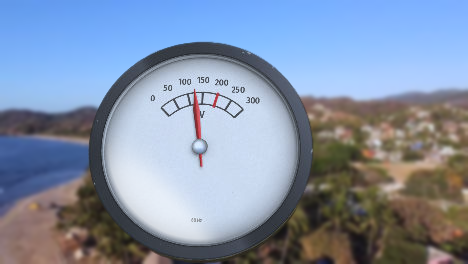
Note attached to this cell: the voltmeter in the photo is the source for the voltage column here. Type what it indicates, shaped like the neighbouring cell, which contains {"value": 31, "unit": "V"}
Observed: {"value": 125, "unit": "V"}
